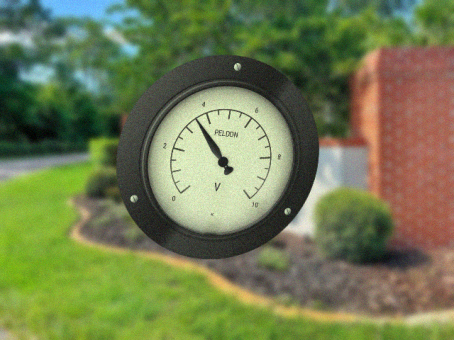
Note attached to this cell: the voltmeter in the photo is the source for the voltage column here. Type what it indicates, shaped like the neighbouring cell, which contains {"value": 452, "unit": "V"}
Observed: {"value": 3.5, "unit": "V"}
